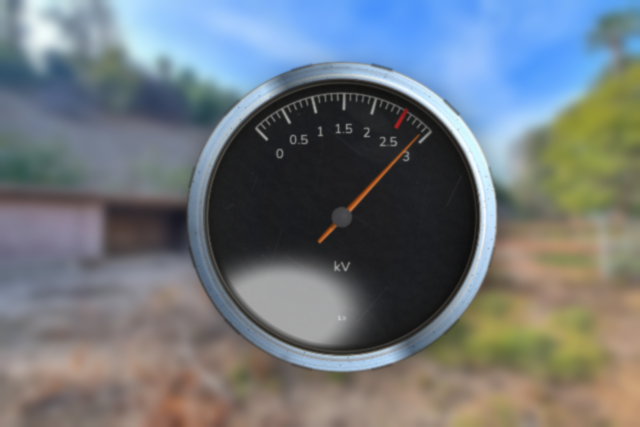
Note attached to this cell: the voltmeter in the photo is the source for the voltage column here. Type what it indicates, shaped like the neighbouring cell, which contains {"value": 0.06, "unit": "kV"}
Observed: {"value": 2.9, "unit": "kV"}
